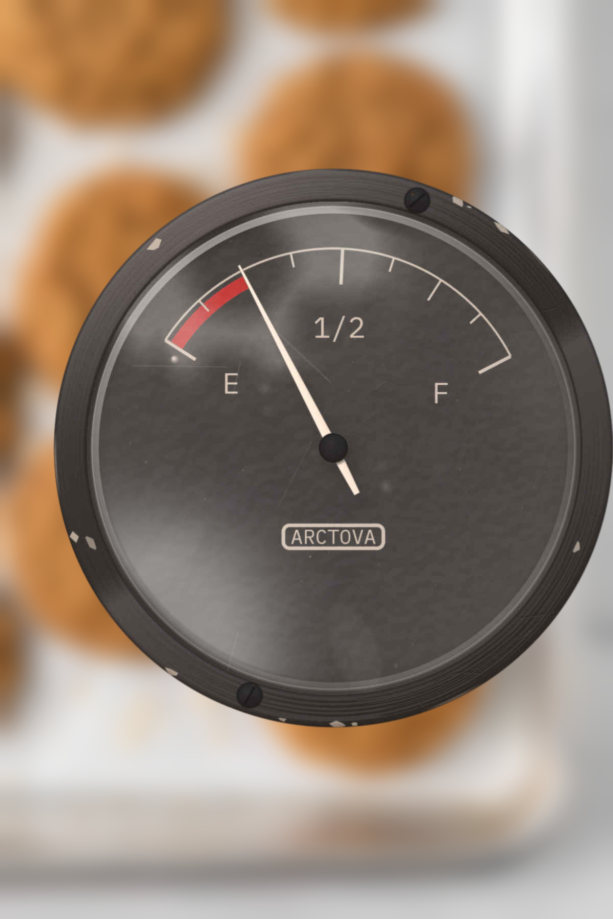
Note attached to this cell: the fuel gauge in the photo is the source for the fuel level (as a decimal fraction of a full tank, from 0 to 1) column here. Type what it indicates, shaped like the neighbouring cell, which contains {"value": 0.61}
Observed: {"value": 0.25}
